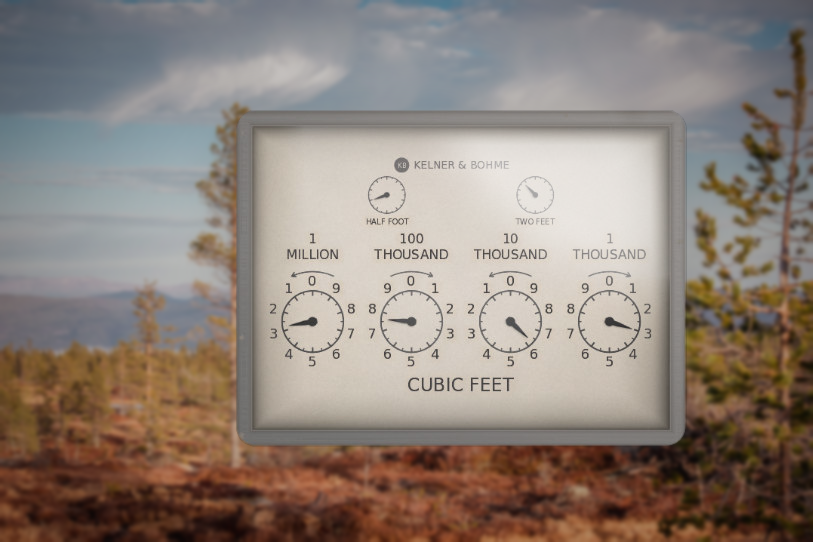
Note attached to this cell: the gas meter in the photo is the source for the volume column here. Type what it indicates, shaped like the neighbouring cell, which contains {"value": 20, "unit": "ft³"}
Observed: {"value": 276300, "unit": "ft³"}
